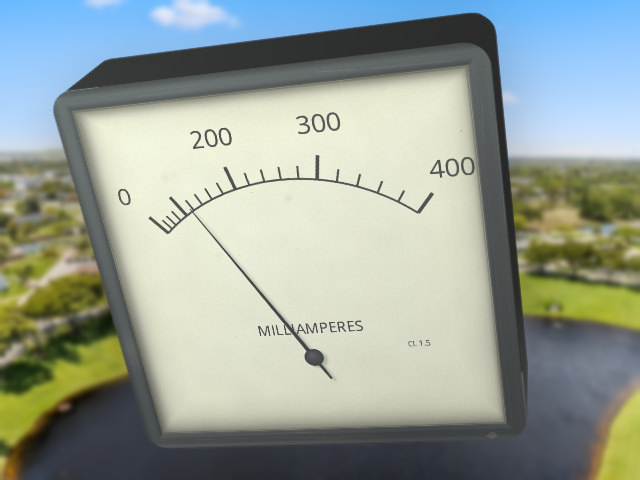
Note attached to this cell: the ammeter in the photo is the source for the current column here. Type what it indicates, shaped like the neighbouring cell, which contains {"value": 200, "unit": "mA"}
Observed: {"value": 120, "unit": "mA"}
